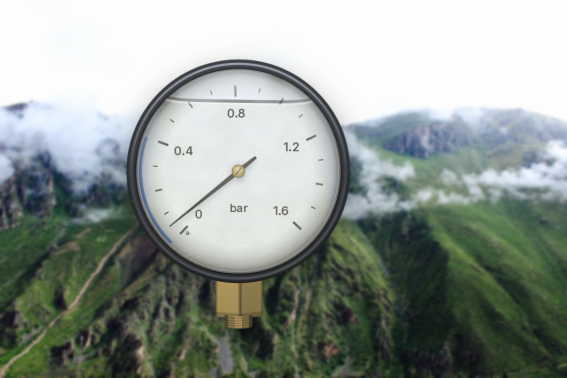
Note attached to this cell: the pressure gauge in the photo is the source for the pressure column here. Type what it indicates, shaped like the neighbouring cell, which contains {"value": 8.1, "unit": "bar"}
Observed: {"value": 0.05, "unit": "bar"}
